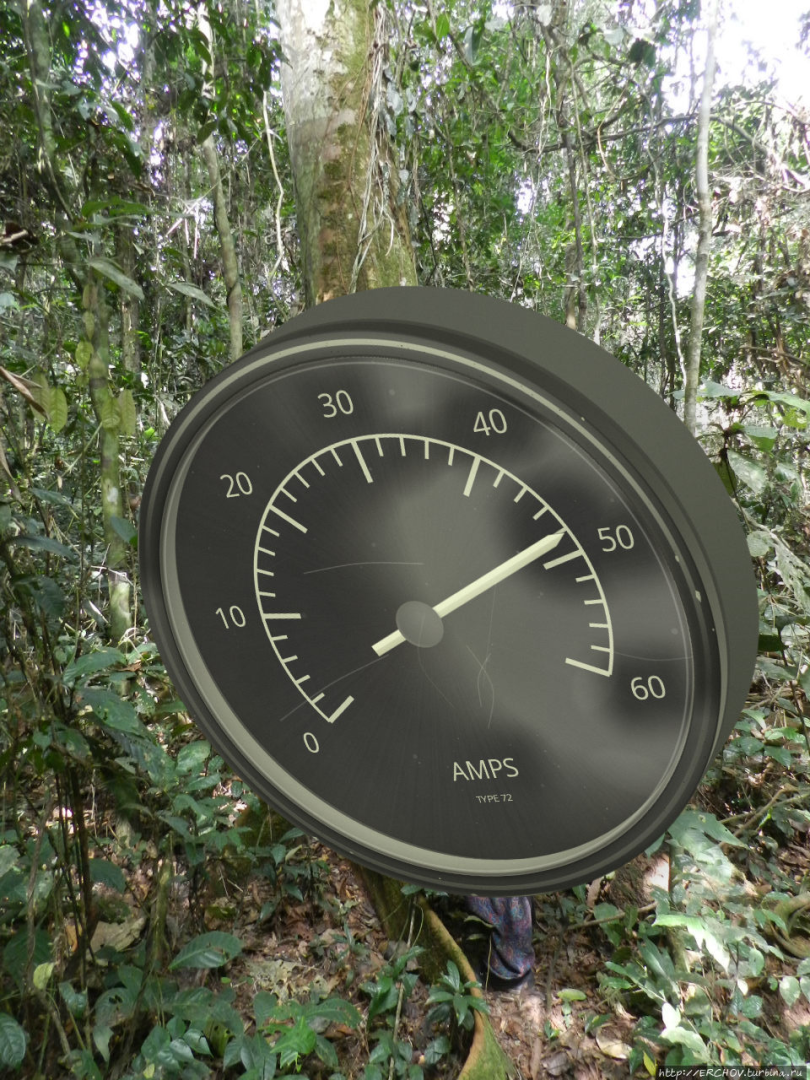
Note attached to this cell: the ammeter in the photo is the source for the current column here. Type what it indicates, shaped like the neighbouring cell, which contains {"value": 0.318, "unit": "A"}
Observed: {"value": 48, "unit": "A"}
